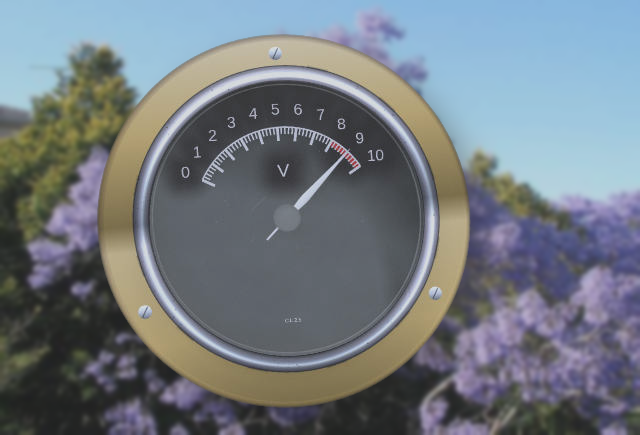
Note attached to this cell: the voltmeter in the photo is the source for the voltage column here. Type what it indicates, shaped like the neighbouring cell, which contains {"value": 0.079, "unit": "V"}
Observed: {"value": 9, "unit": "V"}
